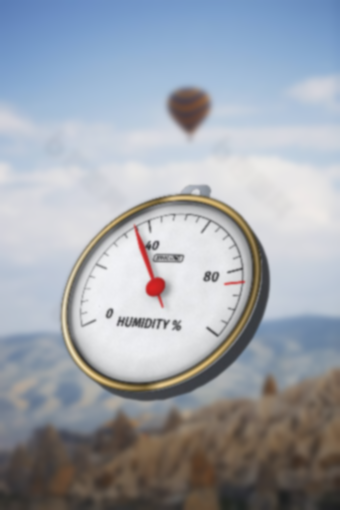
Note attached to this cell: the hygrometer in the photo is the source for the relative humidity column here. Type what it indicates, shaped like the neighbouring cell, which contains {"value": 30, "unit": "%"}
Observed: {"value": 36, "unit": "%"}
